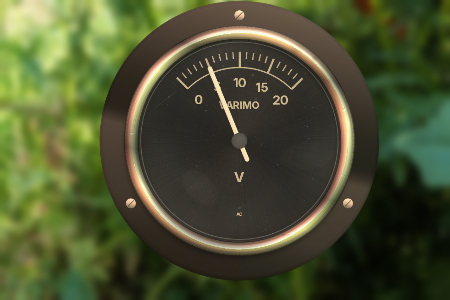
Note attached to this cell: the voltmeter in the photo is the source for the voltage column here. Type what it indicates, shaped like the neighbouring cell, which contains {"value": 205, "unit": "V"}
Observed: {"value": 5, "unit": "V"}
